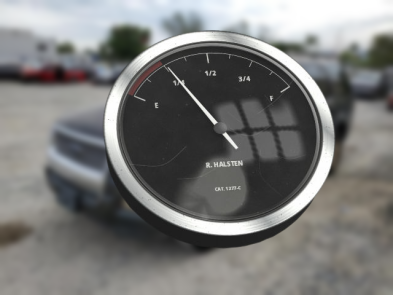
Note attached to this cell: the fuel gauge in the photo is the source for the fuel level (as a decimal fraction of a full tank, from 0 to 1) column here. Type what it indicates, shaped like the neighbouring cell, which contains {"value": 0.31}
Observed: {"value": 0.25}
